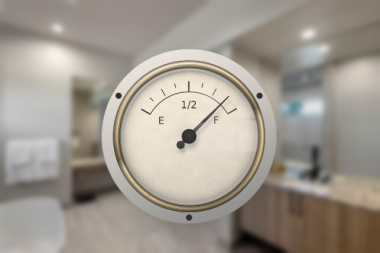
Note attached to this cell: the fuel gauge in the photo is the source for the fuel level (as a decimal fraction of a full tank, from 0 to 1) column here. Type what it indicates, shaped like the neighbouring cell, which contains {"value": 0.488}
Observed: {"value": 0.875}
